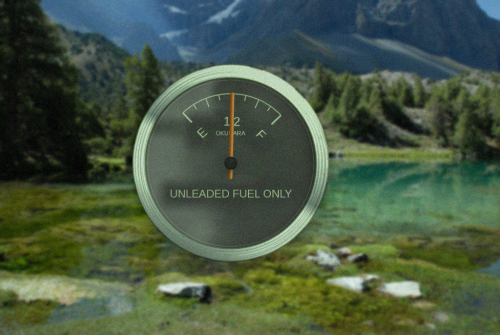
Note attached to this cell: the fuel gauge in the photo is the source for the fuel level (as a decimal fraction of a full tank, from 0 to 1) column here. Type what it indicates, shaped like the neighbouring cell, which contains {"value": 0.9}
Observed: {"value": 0.5}
